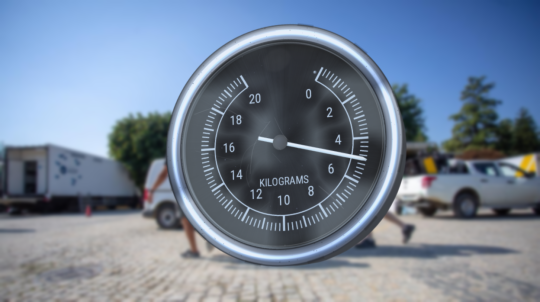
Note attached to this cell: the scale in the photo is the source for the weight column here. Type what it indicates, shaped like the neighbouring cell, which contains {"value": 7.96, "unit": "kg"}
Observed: {"value": 5, "unit": "kg"}
